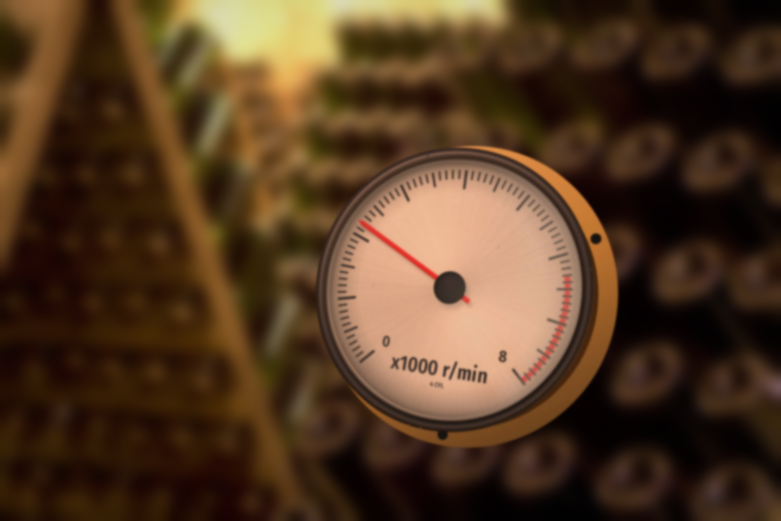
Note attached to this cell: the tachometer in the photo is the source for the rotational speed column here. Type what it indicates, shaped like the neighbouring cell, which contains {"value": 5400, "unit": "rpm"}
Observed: {"value": 2200, "unit": "rpm"}
